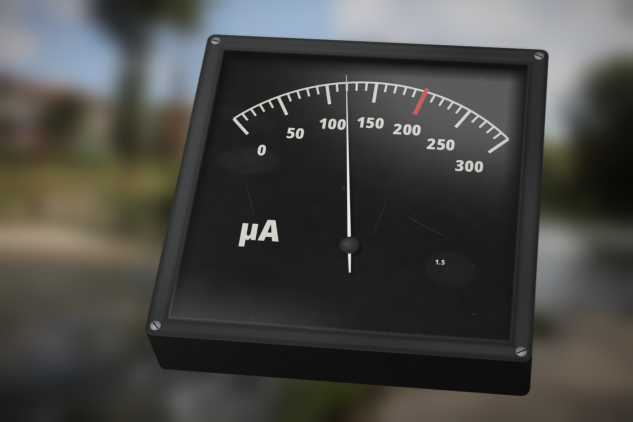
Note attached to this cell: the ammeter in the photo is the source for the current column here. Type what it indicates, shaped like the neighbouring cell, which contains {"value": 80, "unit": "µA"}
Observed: {"value": 120, "unit": "µA"}
